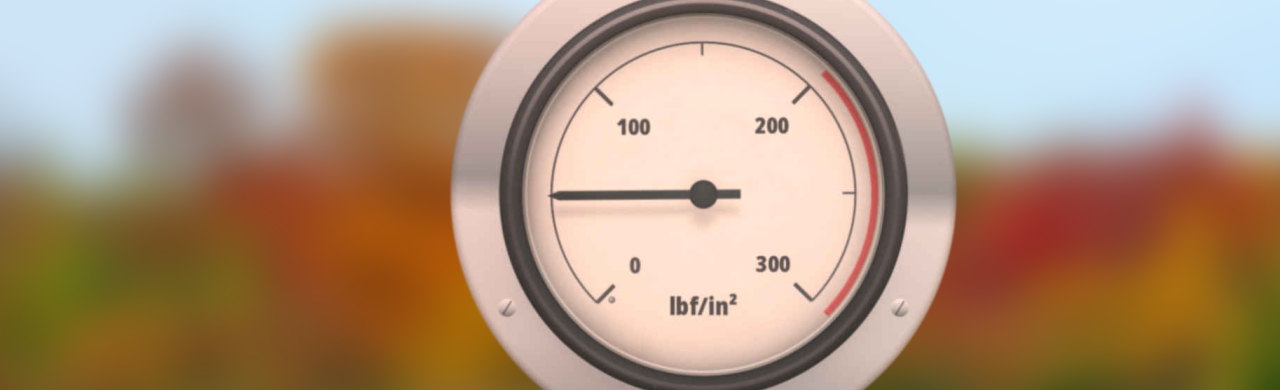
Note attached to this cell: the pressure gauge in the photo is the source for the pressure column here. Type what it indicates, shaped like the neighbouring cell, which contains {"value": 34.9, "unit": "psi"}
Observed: {"value": 50, "unit": "psi"}
